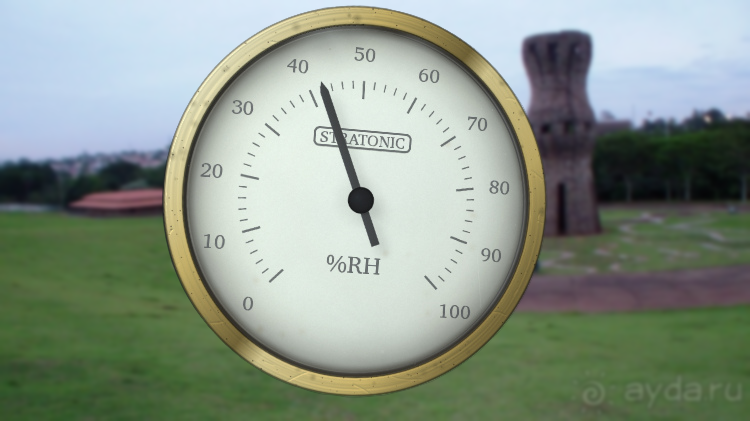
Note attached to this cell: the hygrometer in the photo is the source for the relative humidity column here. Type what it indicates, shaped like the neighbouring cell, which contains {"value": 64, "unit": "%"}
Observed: {"value": 42, "unit": "%"}
